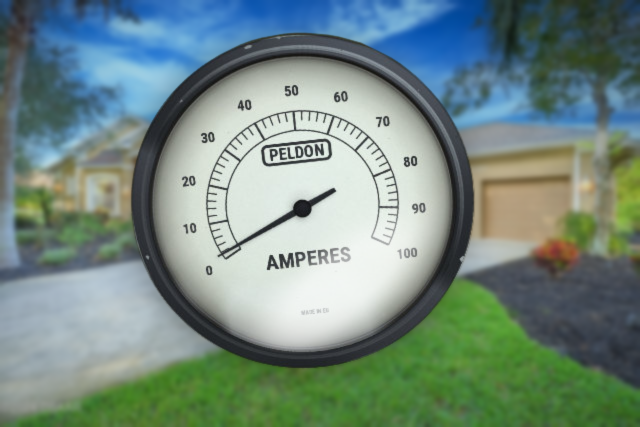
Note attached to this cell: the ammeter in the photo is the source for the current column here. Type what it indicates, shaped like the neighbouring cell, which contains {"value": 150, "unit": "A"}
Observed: {"value": 2, "unit": "A"}
